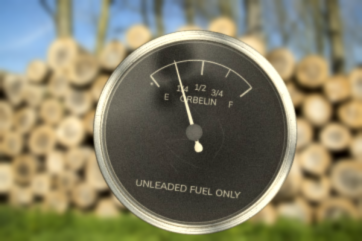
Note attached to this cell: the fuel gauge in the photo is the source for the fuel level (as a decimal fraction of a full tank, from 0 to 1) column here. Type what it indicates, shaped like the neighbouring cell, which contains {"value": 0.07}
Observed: {"value": 0.25}
